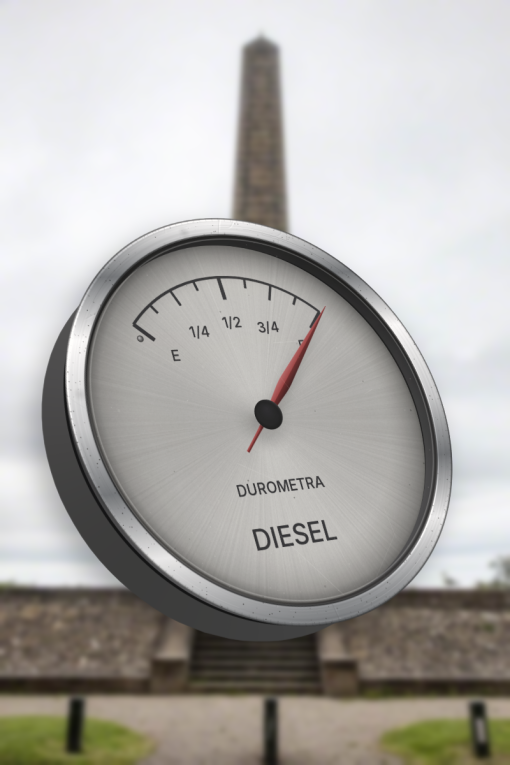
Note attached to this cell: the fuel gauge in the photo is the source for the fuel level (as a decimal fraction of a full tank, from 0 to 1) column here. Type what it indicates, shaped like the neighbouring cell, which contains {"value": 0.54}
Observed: {"value": 1}
